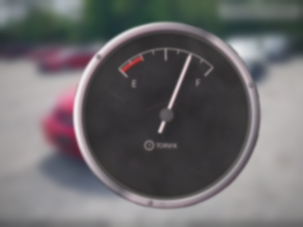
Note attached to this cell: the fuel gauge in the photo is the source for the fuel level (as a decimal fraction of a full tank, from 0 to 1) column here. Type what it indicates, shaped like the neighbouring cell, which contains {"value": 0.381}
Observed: {"value": 0.75}
